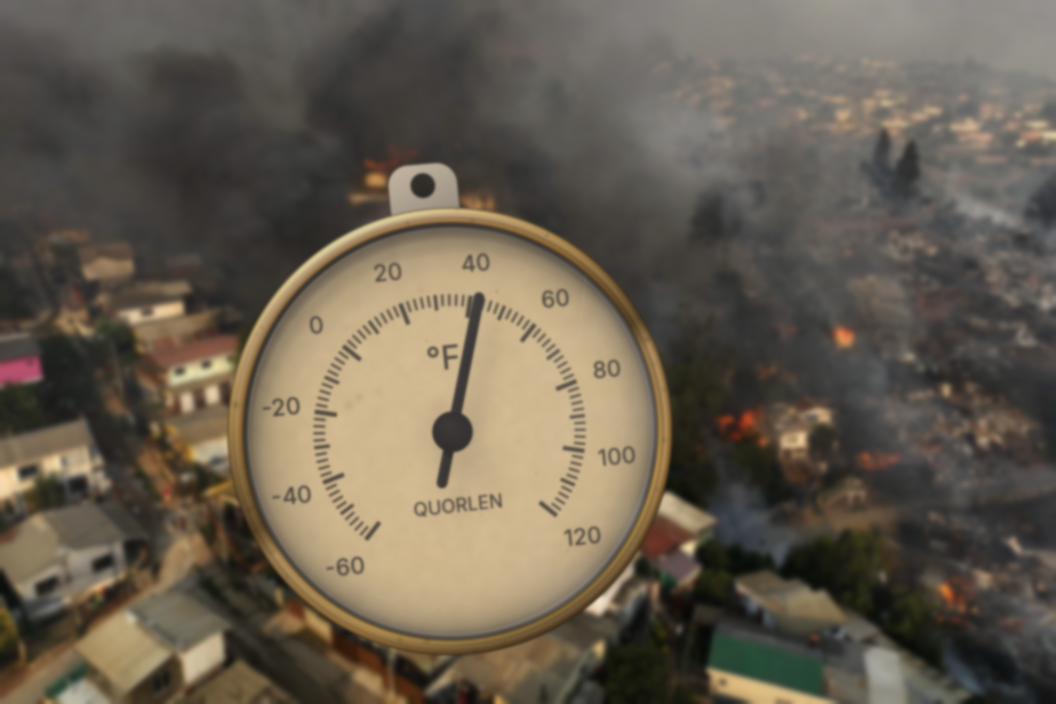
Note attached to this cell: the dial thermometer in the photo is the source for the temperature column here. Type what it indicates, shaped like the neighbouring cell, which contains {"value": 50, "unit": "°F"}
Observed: {"value": 42, "unit": "°F"}
